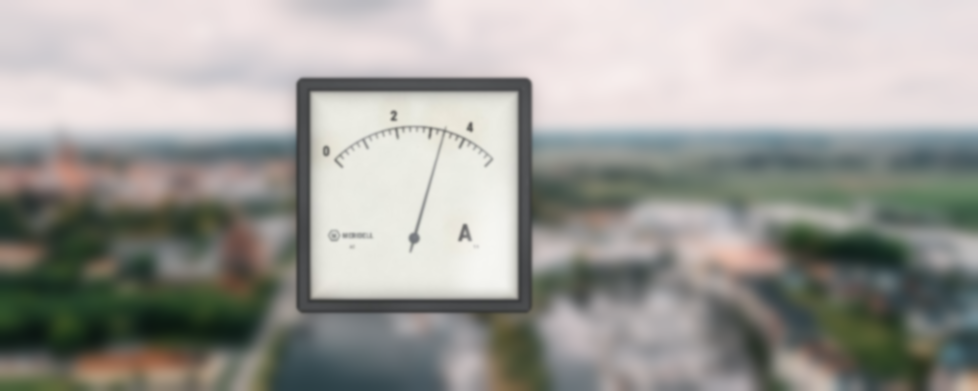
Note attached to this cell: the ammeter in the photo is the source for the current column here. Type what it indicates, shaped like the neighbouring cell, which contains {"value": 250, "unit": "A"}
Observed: {"value": 3.4, "unit": "A"}
